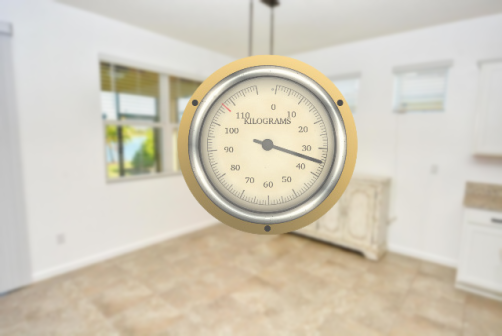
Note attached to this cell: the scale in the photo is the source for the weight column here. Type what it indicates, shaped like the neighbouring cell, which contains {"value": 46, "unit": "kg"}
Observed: {"value": 35, "unit": "kg"}
